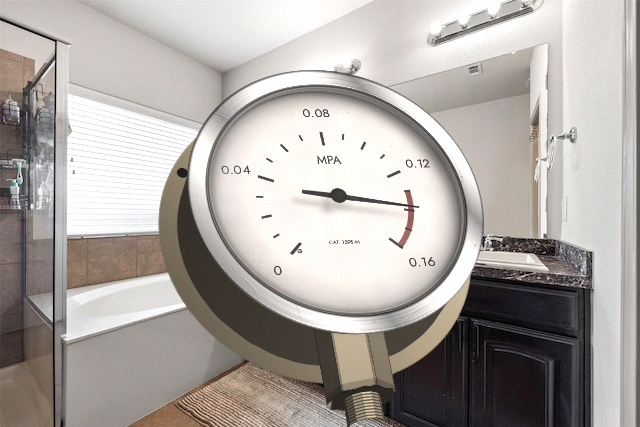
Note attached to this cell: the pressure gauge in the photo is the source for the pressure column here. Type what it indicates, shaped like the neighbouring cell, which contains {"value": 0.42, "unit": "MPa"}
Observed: {"value": 0.14, "unit": "MPa"}
